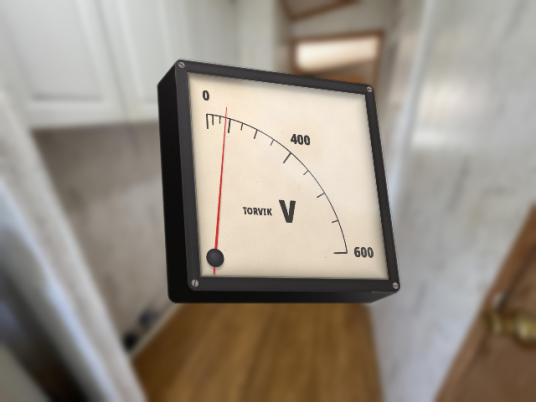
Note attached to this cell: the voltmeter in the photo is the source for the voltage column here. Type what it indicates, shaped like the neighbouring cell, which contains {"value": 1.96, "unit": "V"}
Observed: {"value": 175, "unit": "V"}
